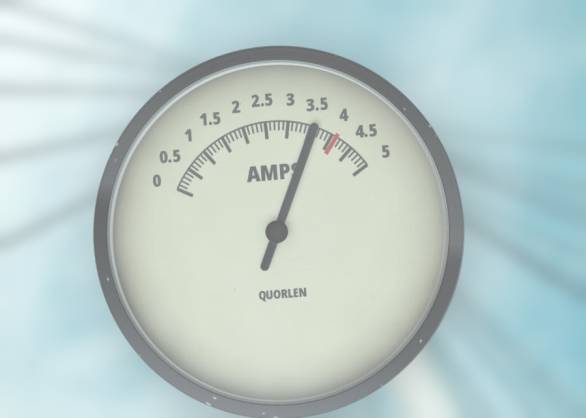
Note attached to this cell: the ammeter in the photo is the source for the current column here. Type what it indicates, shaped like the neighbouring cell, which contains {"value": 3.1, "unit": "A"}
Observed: {"value": 3.6, "unit": "A"}
